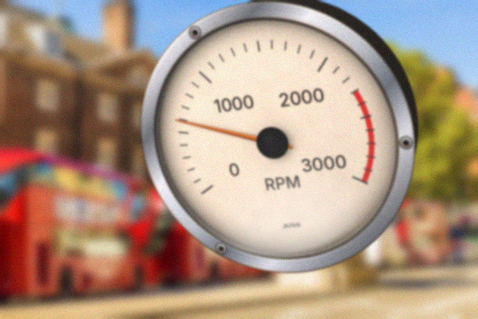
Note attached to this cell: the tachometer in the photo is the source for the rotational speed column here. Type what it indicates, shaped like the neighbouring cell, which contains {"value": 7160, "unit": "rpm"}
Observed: {"value": 600, "unit": "rpm"}
